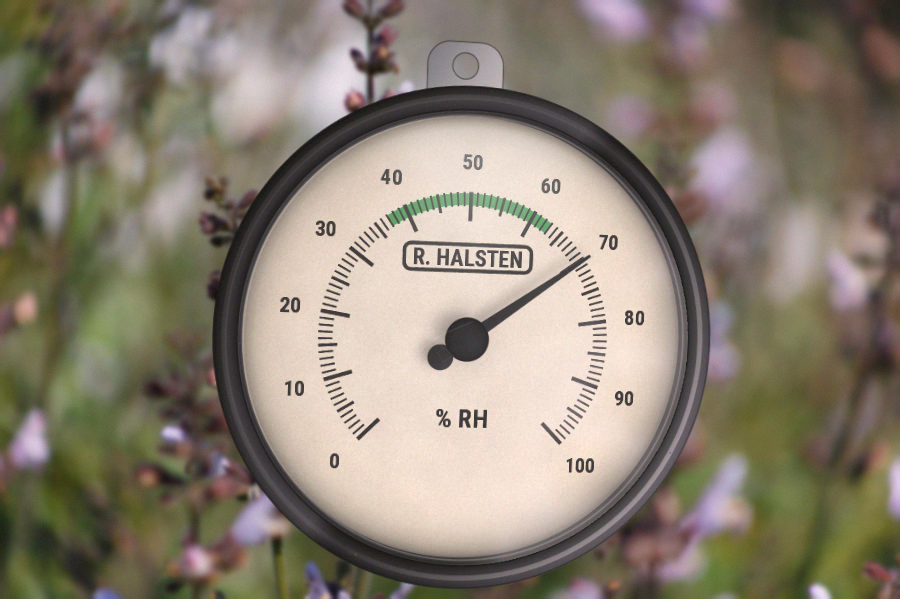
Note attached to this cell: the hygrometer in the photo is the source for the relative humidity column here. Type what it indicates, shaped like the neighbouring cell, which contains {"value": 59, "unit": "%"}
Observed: {"value": 70, "unit": "%"}
